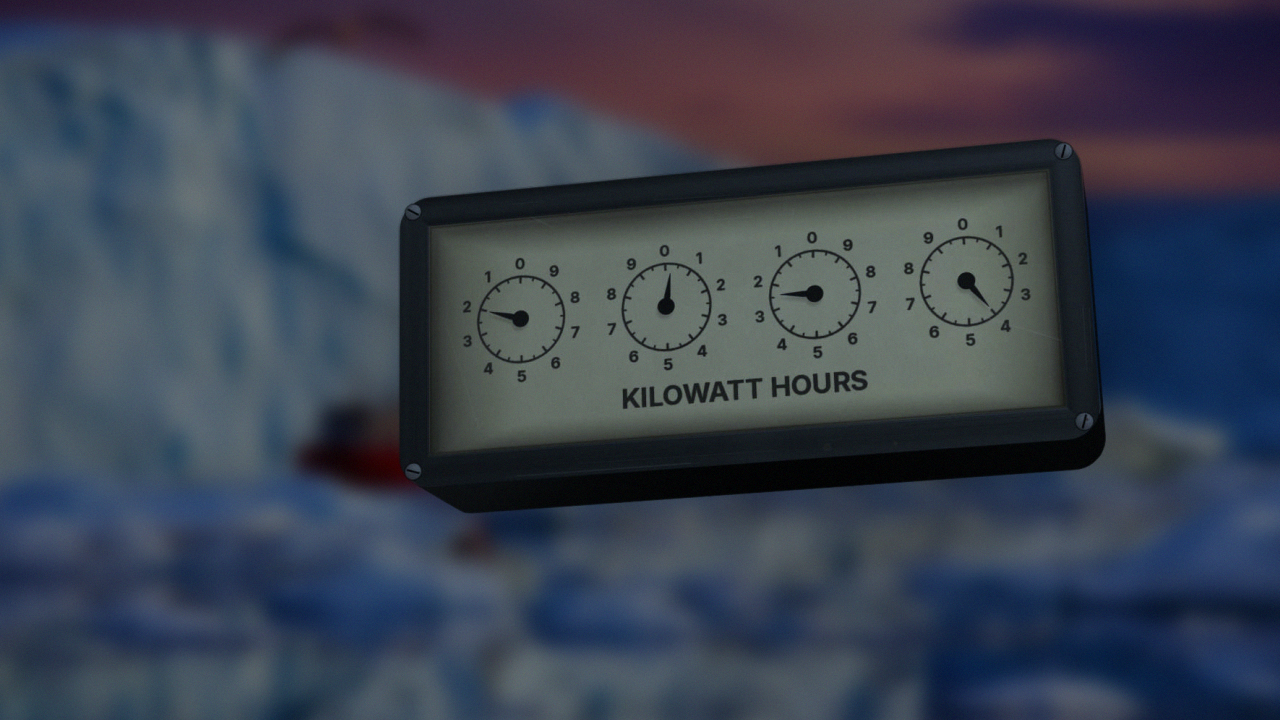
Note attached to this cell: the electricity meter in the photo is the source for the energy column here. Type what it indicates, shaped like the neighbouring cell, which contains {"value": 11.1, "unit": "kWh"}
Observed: {"value": 2024, "unit": "kWh"}
